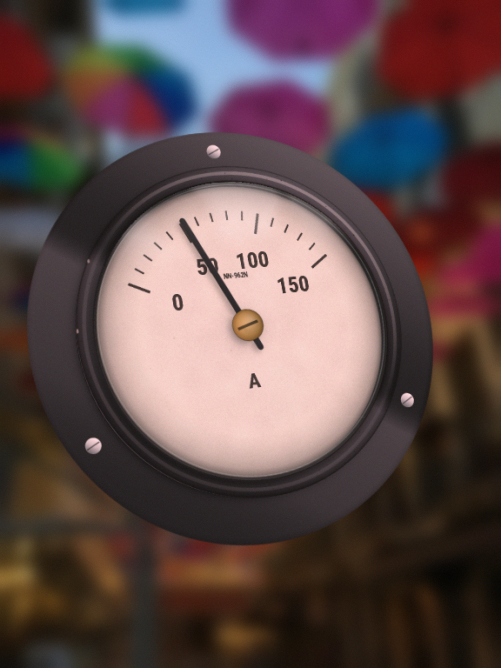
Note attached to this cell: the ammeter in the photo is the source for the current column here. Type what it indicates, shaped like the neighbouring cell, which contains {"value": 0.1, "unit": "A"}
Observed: {"value": 50, "unit": "A"}
